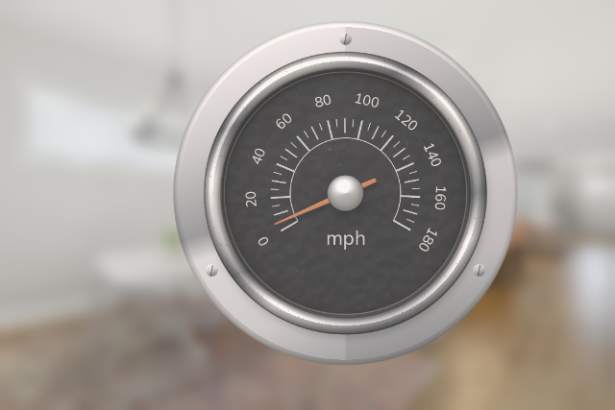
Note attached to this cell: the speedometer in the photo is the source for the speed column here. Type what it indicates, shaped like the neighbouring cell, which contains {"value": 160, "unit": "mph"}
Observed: {"value": 5, "unit": "mph"}
